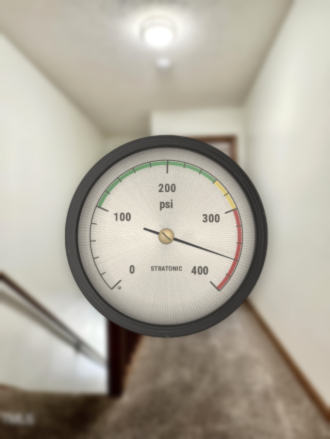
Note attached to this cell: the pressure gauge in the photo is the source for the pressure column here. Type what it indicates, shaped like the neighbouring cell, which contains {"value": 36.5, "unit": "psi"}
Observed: {"value": 360, "unit": "psi"}
